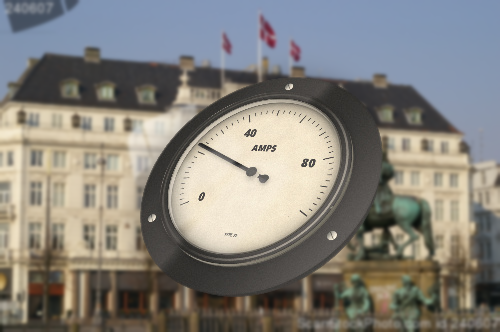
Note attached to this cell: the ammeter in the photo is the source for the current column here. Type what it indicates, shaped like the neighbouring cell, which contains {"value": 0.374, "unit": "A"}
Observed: {"value": 22, "unit": "A"}
